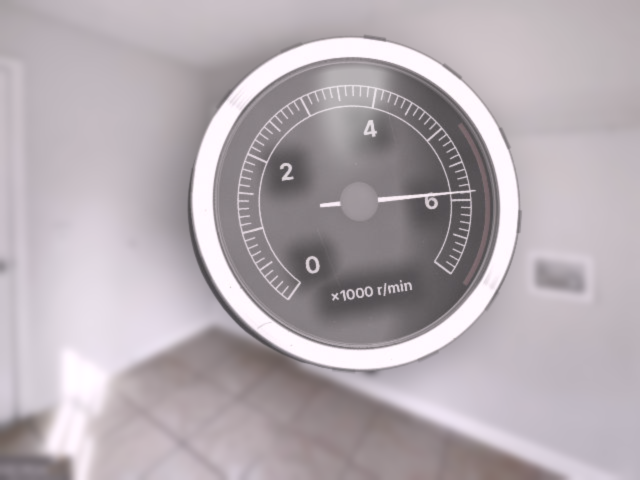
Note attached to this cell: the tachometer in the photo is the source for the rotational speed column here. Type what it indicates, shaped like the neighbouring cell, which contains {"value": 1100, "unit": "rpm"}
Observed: {"value": 5900, "unit": "rpm"}
